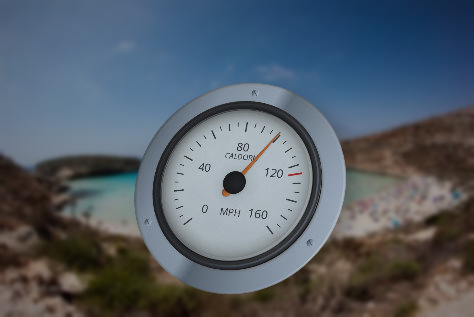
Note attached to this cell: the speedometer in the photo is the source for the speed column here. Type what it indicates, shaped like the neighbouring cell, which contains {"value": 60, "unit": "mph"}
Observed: {"value": 100, "unit": "mph"}
